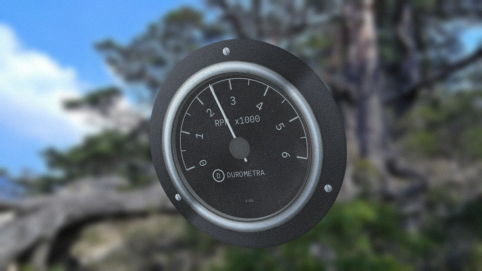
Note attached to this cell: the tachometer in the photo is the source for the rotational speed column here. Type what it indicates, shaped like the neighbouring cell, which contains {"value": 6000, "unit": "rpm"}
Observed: {"value": 2500, "unit": "rpm"}
